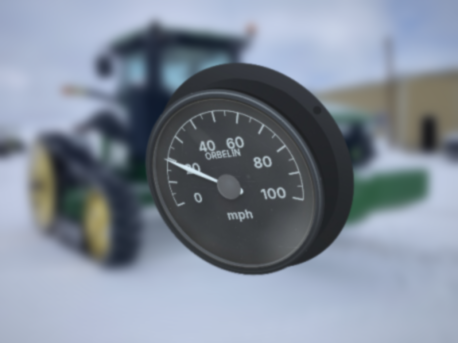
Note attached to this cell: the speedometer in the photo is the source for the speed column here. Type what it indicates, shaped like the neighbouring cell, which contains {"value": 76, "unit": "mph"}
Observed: {"value": 20, "unit": "mph"}
